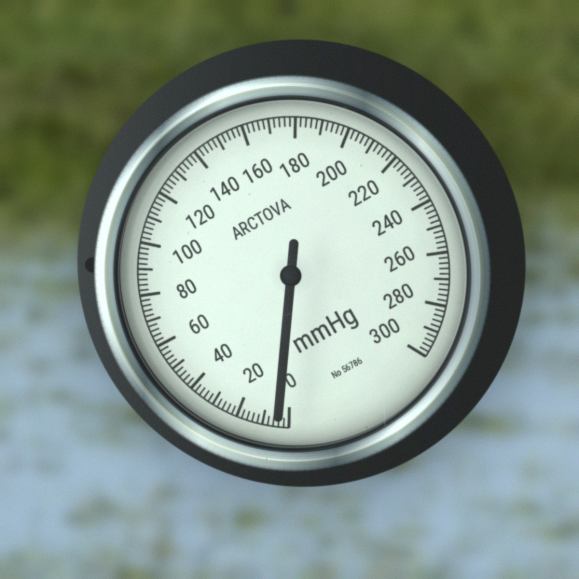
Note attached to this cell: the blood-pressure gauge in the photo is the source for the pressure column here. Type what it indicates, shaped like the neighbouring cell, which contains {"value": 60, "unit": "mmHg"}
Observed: {"value": 4, "unit": "mmHg"}
